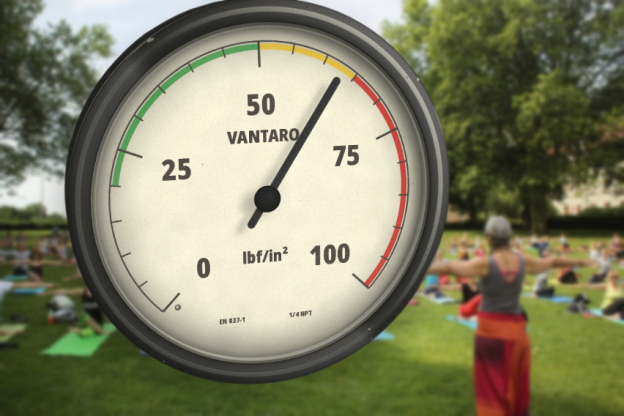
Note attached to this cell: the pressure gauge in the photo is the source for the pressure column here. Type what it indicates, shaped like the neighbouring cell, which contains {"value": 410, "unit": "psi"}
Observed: {"value": 62.5, "unit": "psi"}
